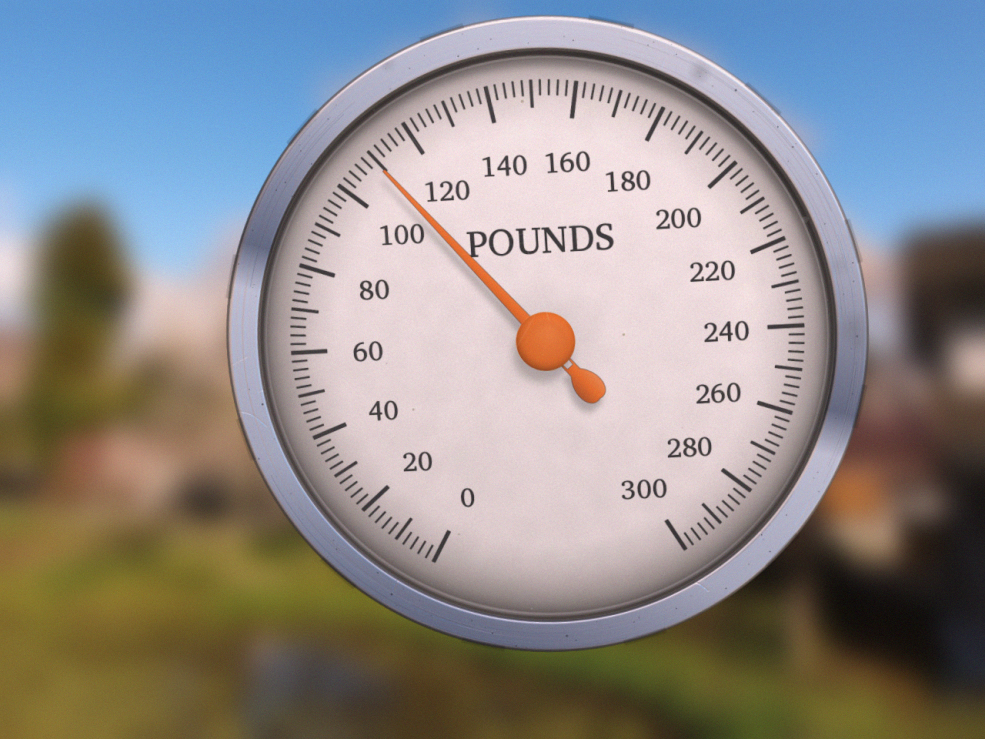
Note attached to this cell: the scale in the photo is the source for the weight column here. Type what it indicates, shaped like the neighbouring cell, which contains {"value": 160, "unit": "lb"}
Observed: {"value": 110, "unit": "lb"}
